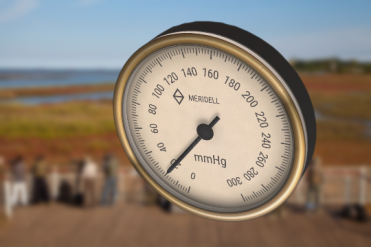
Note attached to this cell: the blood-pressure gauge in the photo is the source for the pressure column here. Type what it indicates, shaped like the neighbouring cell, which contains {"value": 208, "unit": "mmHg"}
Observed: {"value": 20, "unit": "mmHg"}
